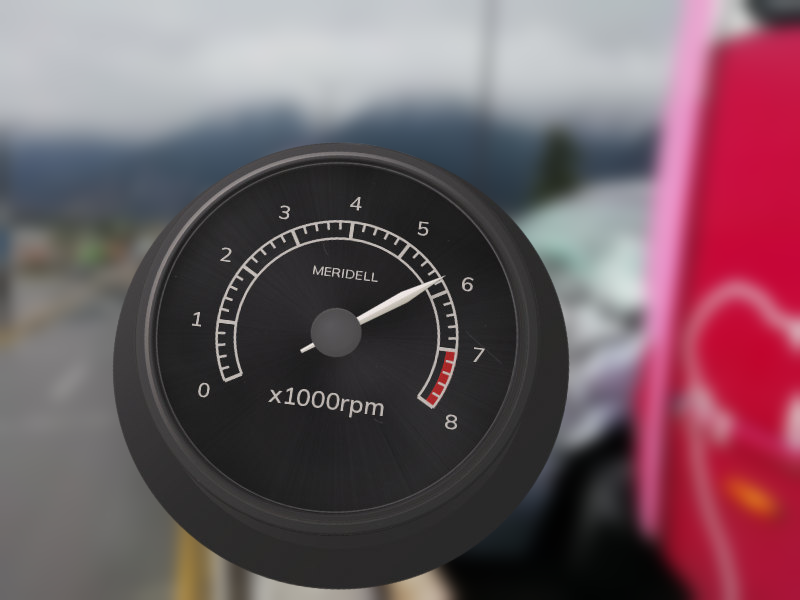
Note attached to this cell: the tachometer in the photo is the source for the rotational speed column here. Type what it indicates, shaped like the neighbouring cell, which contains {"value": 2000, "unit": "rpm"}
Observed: {"value": 5800, "unit": "rpm"}
